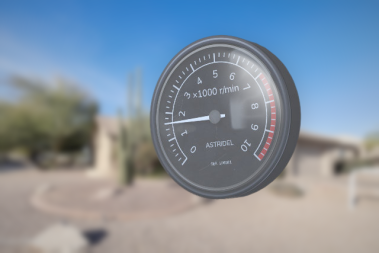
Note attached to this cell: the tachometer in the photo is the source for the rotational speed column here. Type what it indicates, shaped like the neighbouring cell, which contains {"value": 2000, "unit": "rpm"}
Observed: {"value": 1600, "unit": "rpm"}
